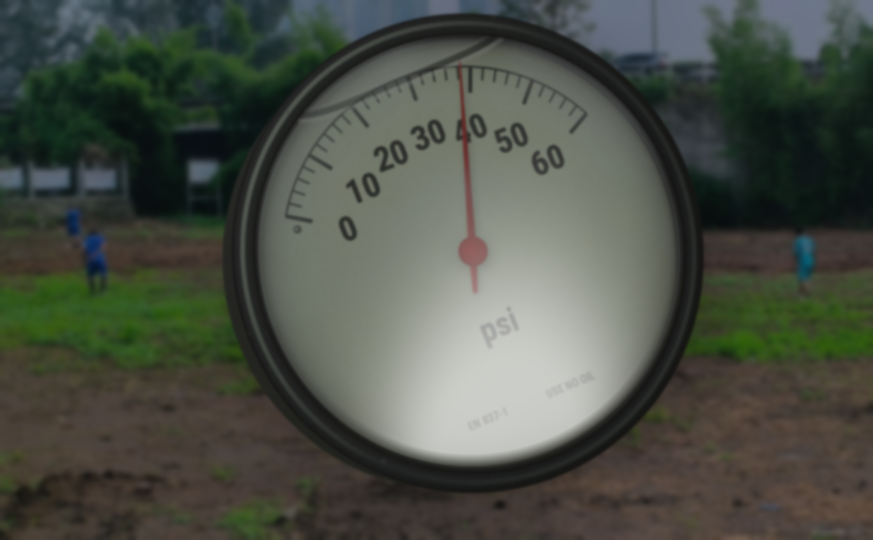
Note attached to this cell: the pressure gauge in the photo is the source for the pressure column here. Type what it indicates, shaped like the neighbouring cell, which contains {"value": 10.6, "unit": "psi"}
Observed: {"value": 38, "unit": "psi"}
